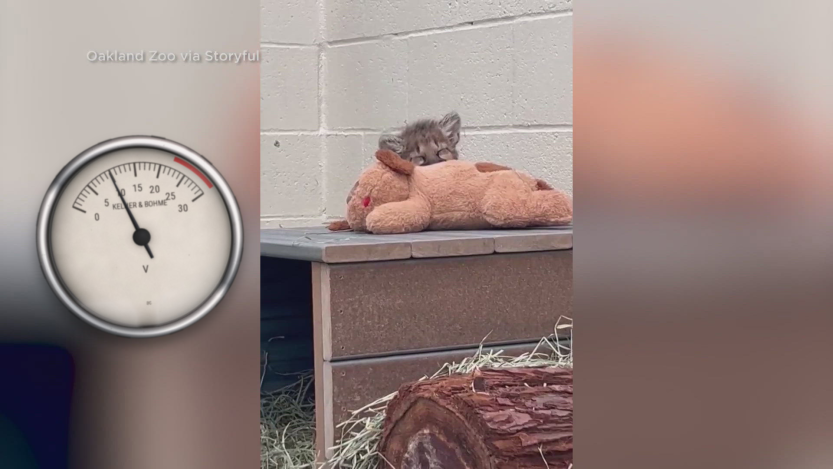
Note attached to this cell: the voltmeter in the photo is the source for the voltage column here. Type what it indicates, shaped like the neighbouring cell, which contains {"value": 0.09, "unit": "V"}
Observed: {"value": 10, "unit": "V"}
